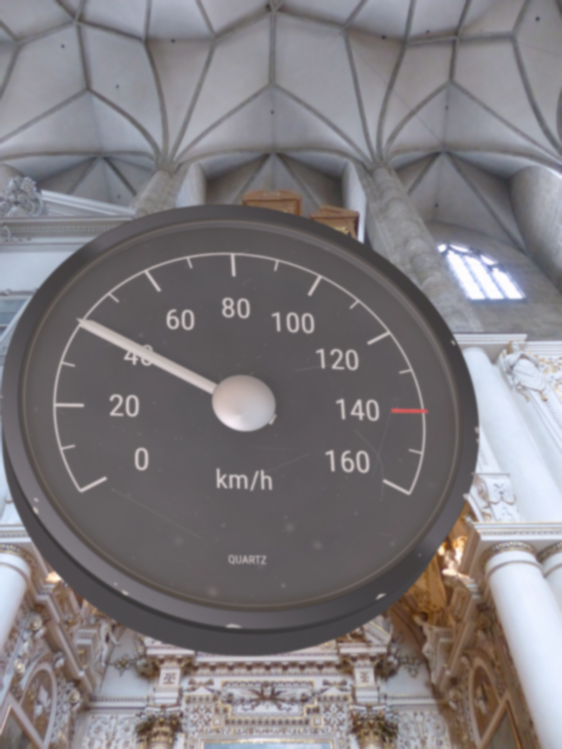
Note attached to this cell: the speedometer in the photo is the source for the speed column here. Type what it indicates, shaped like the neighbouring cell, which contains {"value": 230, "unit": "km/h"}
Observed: {"value": 40, "unit": "km/h"}
